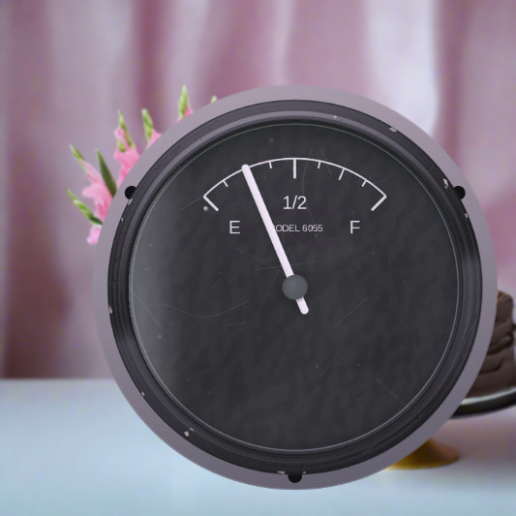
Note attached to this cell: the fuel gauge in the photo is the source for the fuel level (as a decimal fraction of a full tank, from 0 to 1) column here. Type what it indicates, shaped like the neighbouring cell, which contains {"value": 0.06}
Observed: {"value": 0.25}
